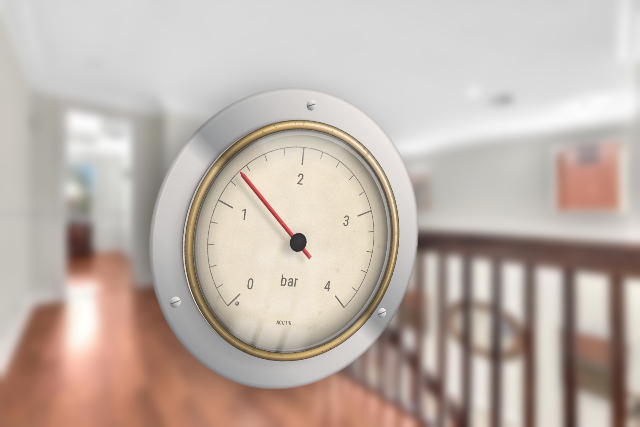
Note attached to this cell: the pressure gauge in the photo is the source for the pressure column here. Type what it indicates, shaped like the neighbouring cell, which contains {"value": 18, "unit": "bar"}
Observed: {"value": 1.3, "unit": "bar"}
